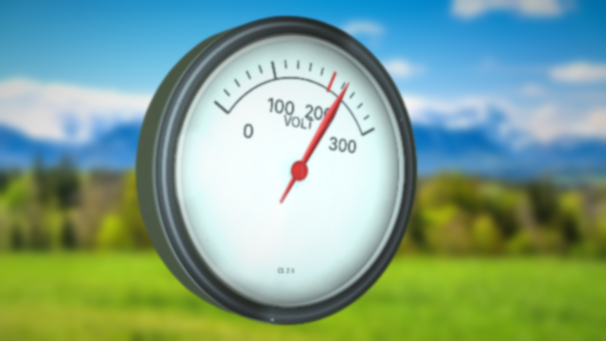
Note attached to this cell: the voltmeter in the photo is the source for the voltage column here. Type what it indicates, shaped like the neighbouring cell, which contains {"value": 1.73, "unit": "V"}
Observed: {"value": 220, "unit": "V"}
